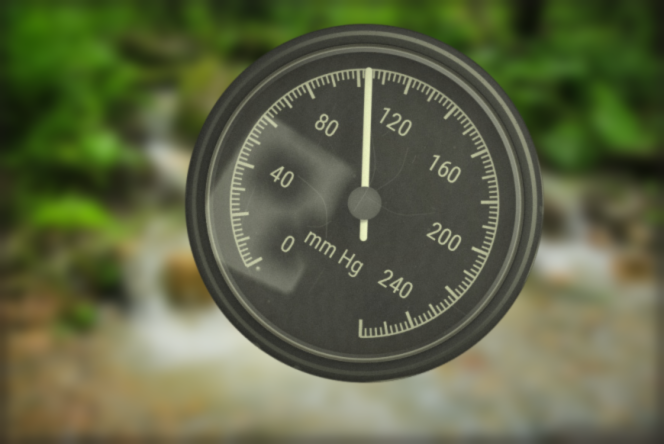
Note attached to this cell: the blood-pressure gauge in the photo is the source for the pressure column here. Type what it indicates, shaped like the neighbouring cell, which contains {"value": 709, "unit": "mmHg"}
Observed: {"value": 104, "unit": "mmHg"}
